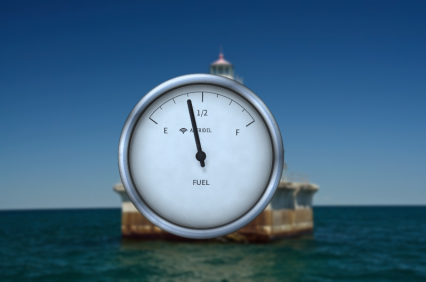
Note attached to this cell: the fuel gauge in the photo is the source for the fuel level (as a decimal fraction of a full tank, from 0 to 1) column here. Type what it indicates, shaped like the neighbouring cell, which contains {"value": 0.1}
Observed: {"value": 0.375}
